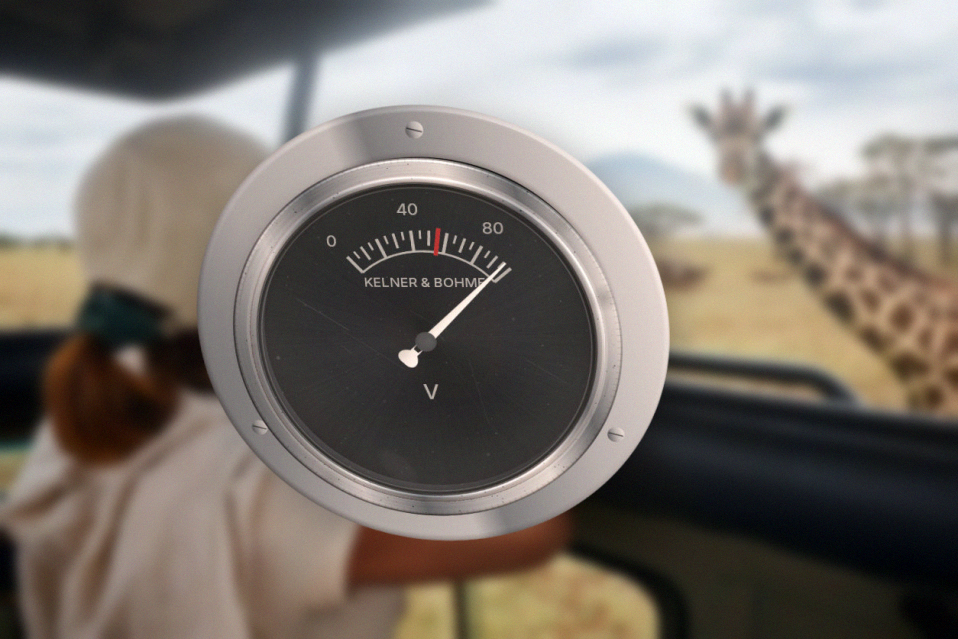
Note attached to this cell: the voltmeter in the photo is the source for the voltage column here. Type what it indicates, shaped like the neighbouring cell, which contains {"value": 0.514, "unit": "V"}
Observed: {"value": 95, "unit": "V"}
